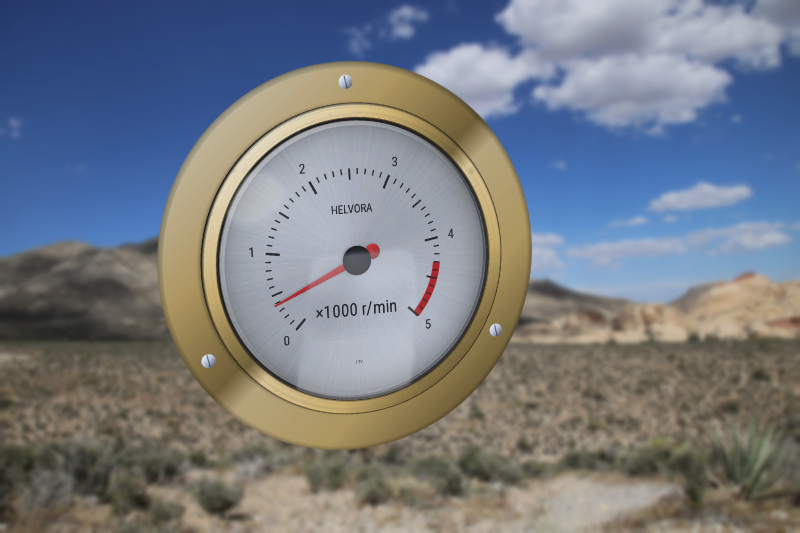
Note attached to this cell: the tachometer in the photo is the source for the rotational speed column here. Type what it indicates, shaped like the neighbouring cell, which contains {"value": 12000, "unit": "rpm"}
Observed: {"value": 400, "unit": "rpm"}
